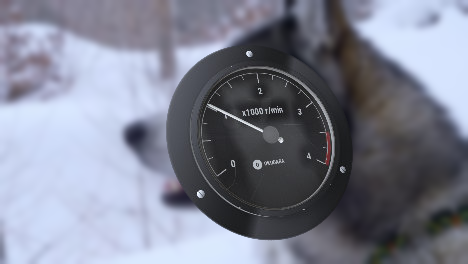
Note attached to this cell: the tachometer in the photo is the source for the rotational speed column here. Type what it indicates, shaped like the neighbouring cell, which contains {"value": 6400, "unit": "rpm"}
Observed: {"value": 1000, "unit": "rpm"}
